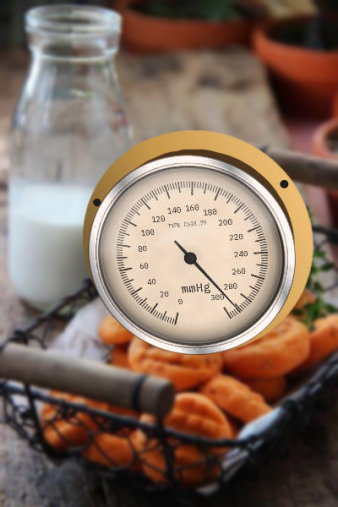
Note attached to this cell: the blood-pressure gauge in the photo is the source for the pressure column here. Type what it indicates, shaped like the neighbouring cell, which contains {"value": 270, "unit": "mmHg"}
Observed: {"value": 290, "unit": "mmHg"}
